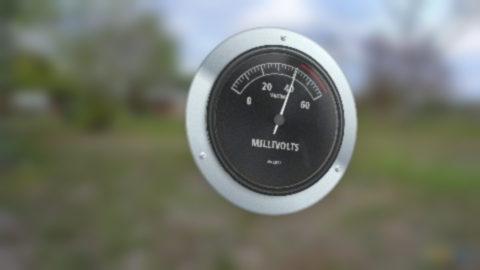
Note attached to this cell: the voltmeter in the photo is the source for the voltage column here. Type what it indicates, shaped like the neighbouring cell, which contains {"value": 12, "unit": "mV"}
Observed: {"value": 40, "unit": "mV"}
